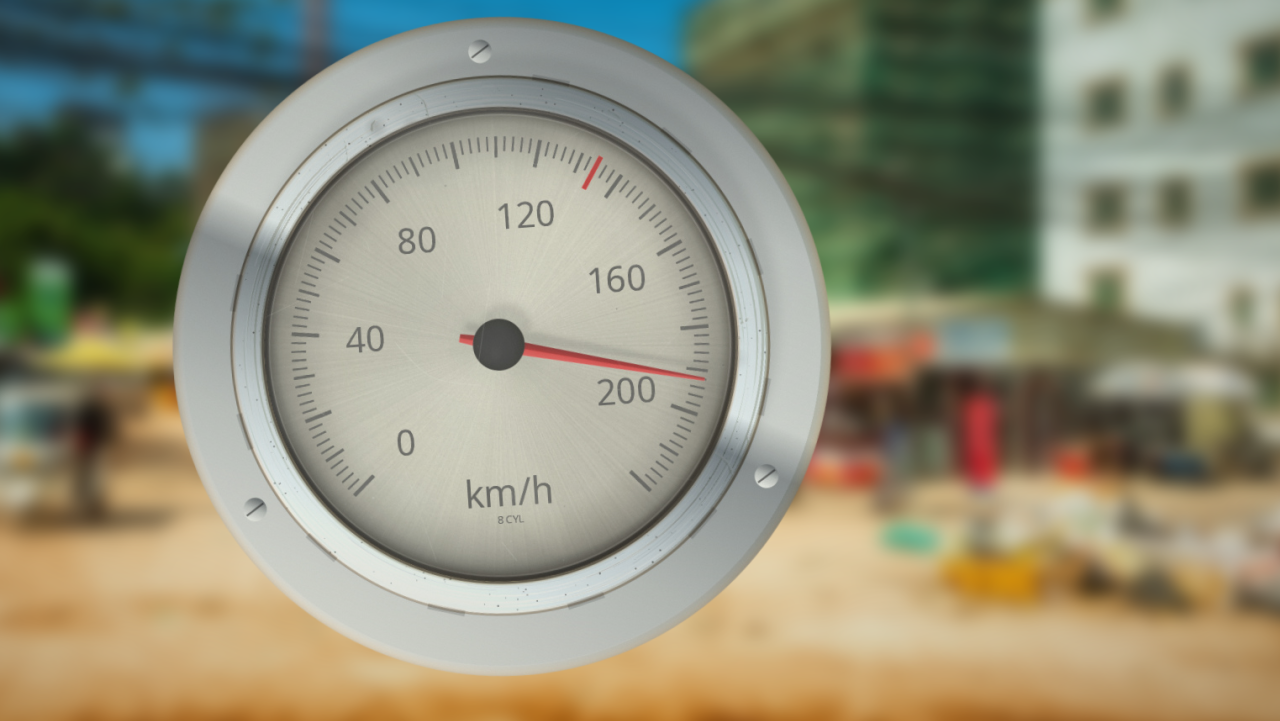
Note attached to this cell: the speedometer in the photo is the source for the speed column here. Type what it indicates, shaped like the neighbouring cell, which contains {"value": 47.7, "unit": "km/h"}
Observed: {"value": 192, "unit": "km/h"}
